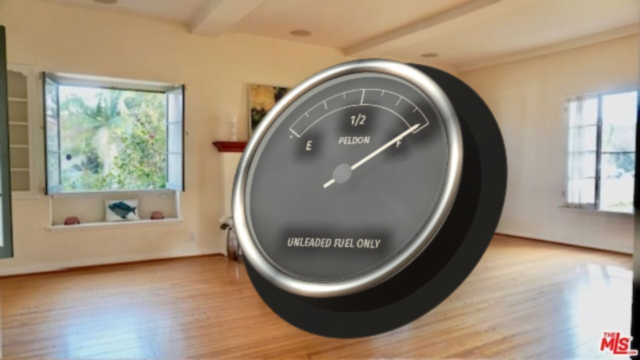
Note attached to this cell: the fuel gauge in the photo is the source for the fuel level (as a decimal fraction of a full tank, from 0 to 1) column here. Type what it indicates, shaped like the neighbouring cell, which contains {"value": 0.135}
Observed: {"value": 1}
